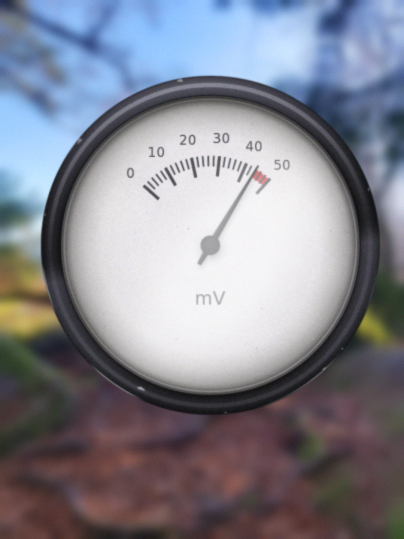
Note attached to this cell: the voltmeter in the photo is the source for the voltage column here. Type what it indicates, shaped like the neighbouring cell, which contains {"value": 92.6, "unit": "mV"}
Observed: {"value": 44, "unit": "mV"}
